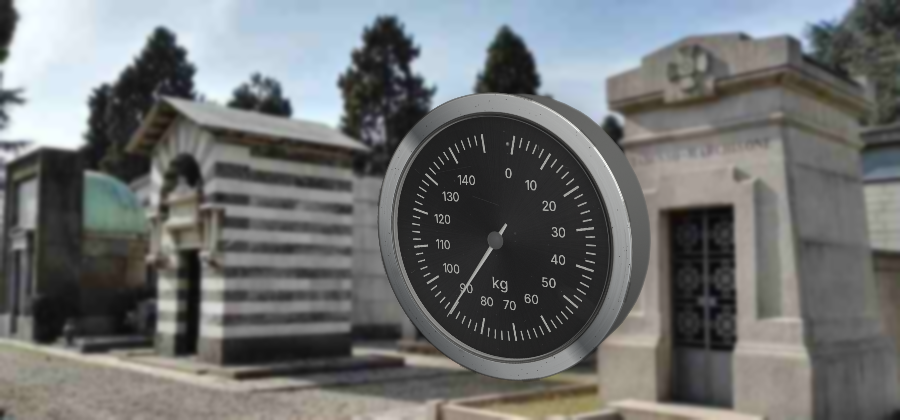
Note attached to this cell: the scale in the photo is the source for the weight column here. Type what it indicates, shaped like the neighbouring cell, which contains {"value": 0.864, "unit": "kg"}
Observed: {"value": 90, "unit": "kg"}
